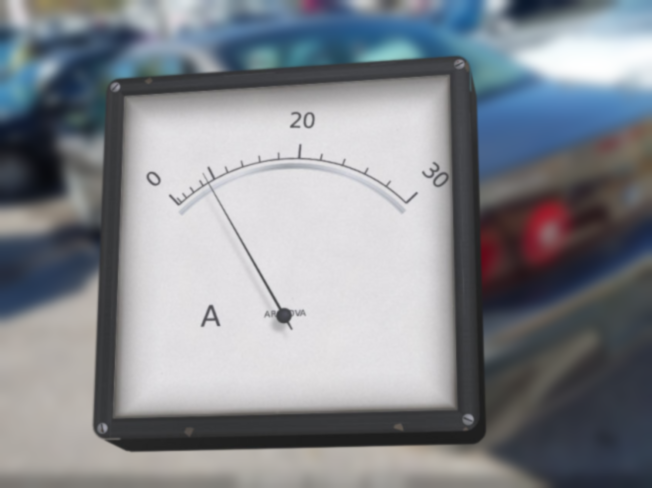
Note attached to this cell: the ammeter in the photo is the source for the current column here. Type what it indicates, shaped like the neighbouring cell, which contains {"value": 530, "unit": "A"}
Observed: {"value": 9, "unit": "A"}
